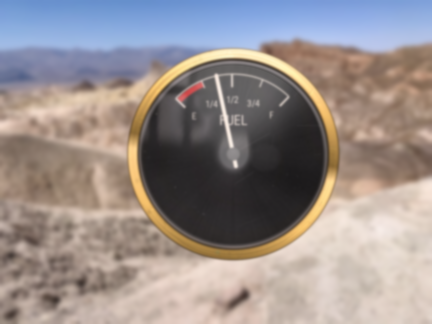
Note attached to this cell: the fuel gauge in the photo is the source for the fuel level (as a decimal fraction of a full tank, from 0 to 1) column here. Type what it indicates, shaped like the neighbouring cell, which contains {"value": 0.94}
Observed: {"value": 0.375}
